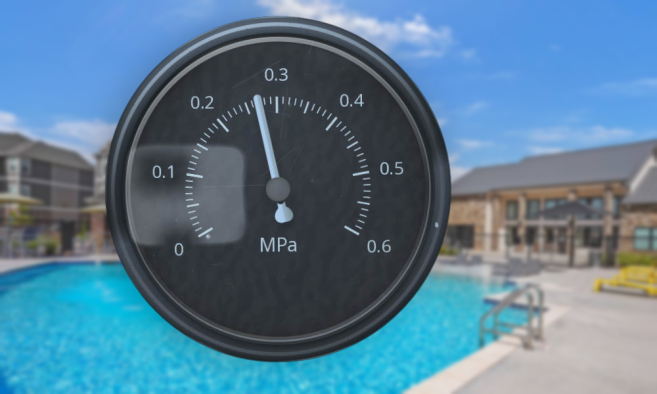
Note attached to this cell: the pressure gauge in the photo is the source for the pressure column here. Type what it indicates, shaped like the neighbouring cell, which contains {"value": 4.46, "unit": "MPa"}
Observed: {"value": 0.27, "unit": "MPa"}
